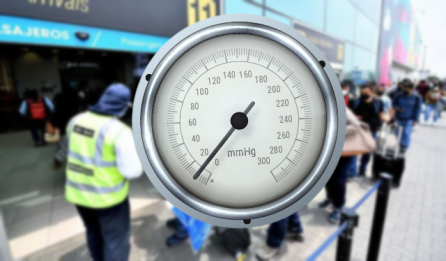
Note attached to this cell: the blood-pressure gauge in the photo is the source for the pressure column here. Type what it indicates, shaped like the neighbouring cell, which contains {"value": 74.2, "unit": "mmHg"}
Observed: {"value": 10, "unit": "mmHg"}
